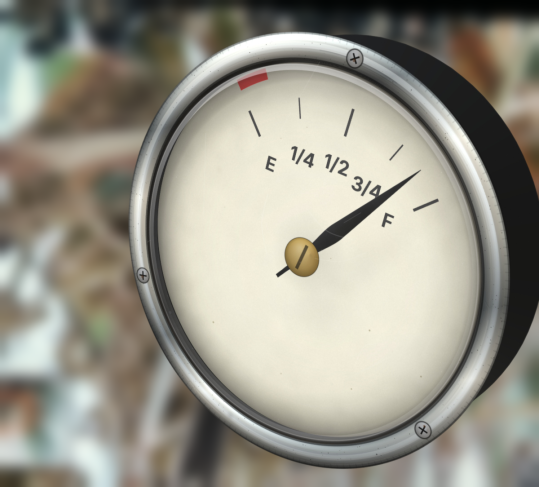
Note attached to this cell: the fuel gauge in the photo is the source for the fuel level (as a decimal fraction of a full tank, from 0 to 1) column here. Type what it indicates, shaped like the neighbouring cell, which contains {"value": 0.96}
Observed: {"value": 0.875}
